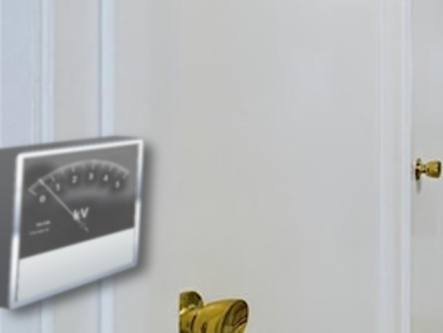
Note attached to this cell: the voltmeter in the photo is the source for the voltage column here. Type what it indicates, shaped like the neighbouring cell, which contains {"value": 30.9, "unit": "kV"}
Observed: {"value": 0.5, "unit": "kV"}
